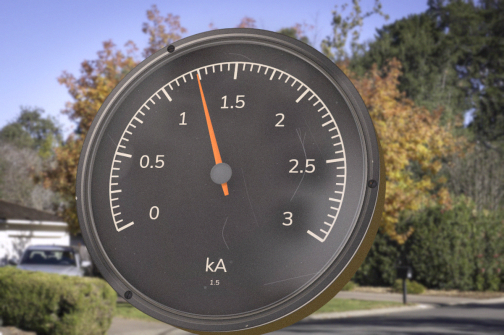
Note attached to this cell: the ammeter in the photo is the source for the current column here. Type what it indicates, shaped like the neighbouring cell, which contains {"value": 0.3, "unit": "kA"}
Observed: {"value": 1.25, "unit": "kA"}
